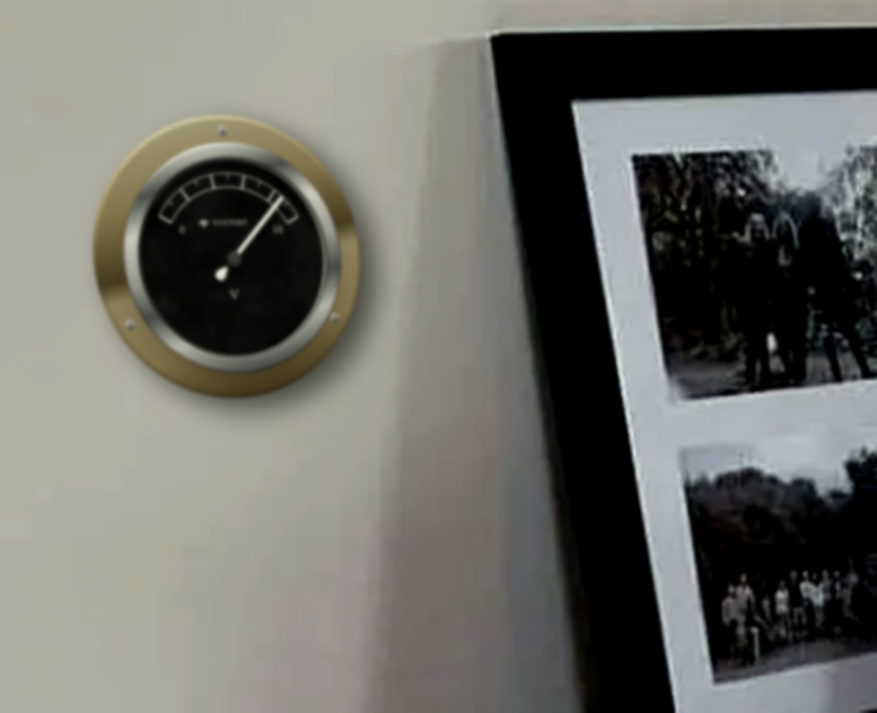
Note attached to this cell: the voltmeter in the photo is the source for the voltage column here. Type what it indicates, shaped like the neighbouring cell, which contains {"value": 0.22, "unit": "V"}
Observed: {"value": 8.5, "unit": "V"}
